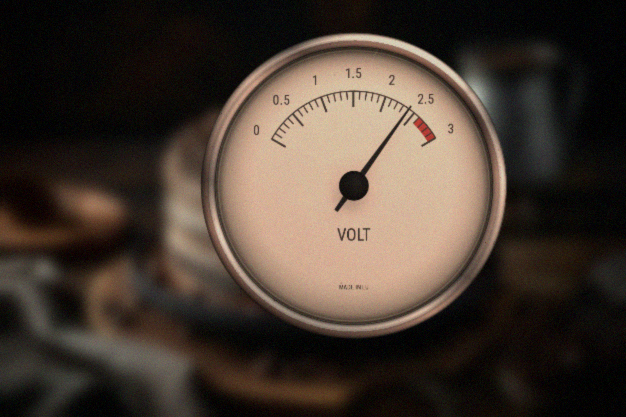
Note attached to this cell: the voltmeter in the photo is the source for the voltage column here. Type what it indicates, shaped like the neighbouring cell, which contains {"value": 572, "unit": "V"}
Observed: {"value": 2.4, "unit": "V"}
